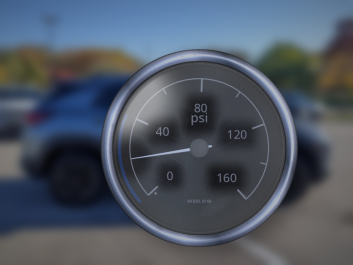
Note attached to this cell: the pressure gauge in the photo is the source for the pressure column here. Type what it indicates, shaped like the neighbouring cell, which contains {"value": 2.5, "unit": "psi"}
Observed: {"value": 20, "unit": "psi"}
